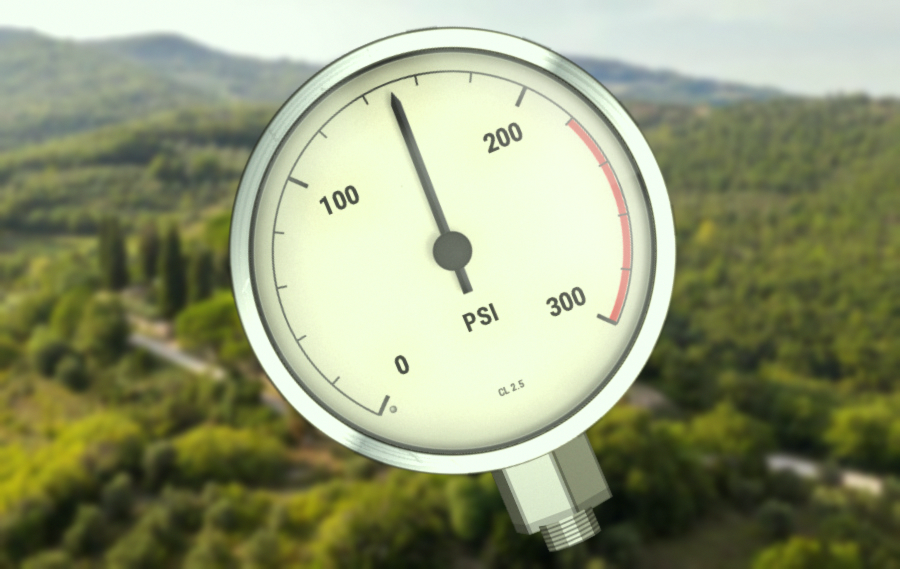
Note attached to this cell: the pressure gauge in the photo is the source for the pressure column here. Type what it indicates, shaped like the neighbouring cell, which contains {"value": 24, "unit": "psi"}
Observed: {"value": 150, "unit": "psi"}
